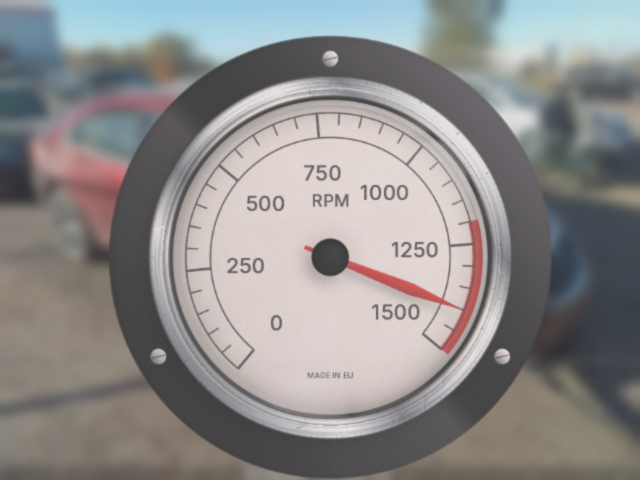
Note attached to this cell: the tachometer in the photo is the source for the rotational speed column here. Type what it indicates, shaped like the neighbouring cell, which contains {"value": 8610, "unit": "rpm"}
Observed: {"value": 1400, "unit": "rpm"}
